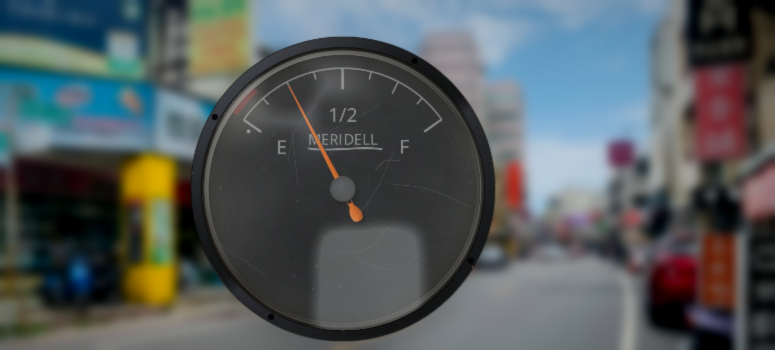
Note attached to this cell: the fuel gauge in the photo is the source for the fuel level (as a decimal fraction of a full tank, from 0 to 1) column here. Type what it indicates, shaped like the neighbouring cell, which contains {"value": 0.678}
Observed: {"value": 0.25}
